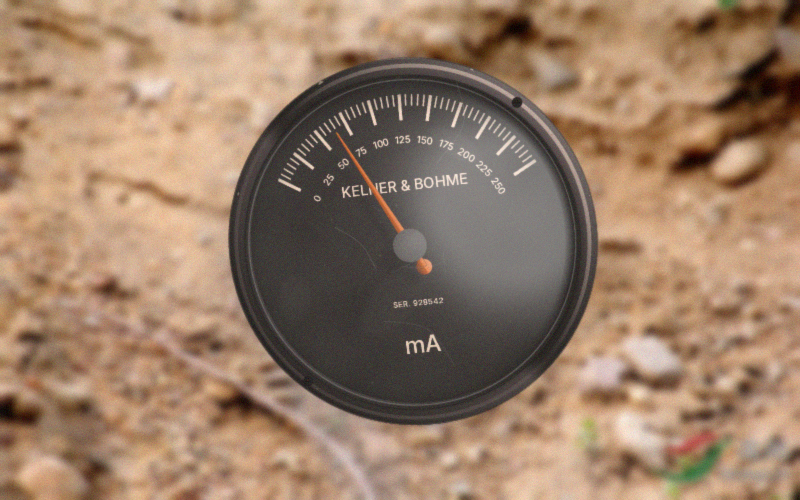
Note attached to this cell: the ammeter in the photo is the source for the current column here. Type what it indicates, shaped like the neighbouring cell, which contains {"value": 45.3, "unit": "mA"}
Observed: {"value": 65, "unit": "mA"}
